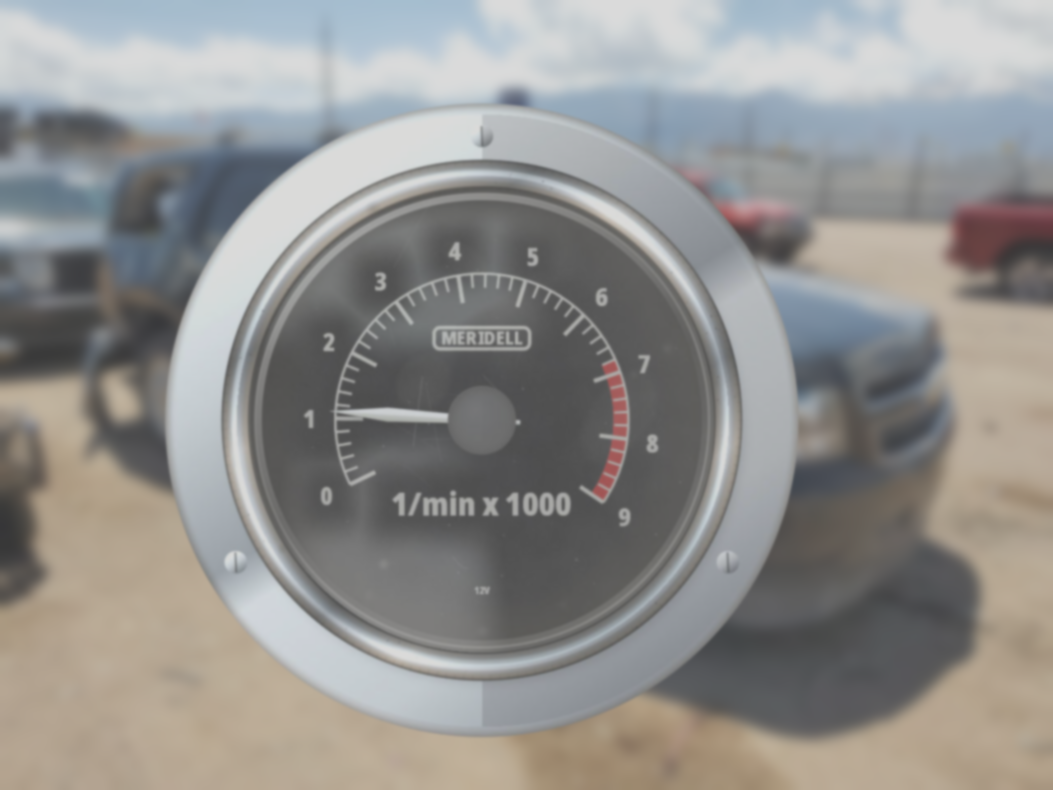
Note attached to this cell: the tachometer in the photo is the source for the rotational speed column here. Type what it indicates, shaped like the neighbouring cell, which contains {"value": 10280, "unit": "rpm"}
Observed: {"value": 1100, "unit": "rpm"}
